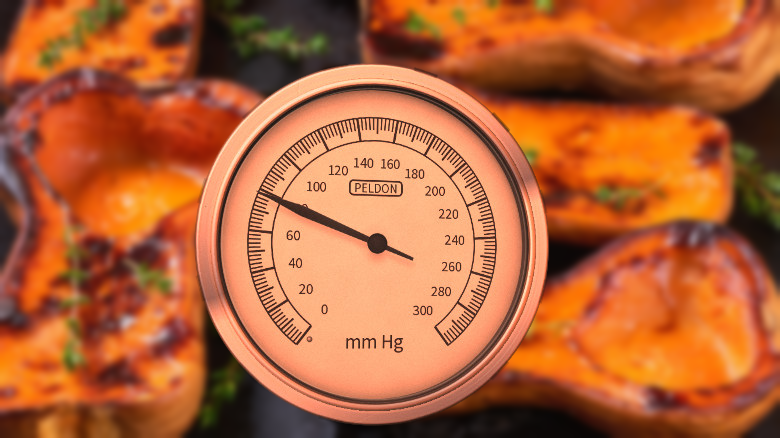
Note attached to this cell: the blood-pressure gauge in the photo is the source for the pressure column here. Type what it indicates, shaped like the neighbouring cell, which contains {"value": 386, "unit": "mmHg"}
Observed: {"value": 78, "unit": "mmHg"}
